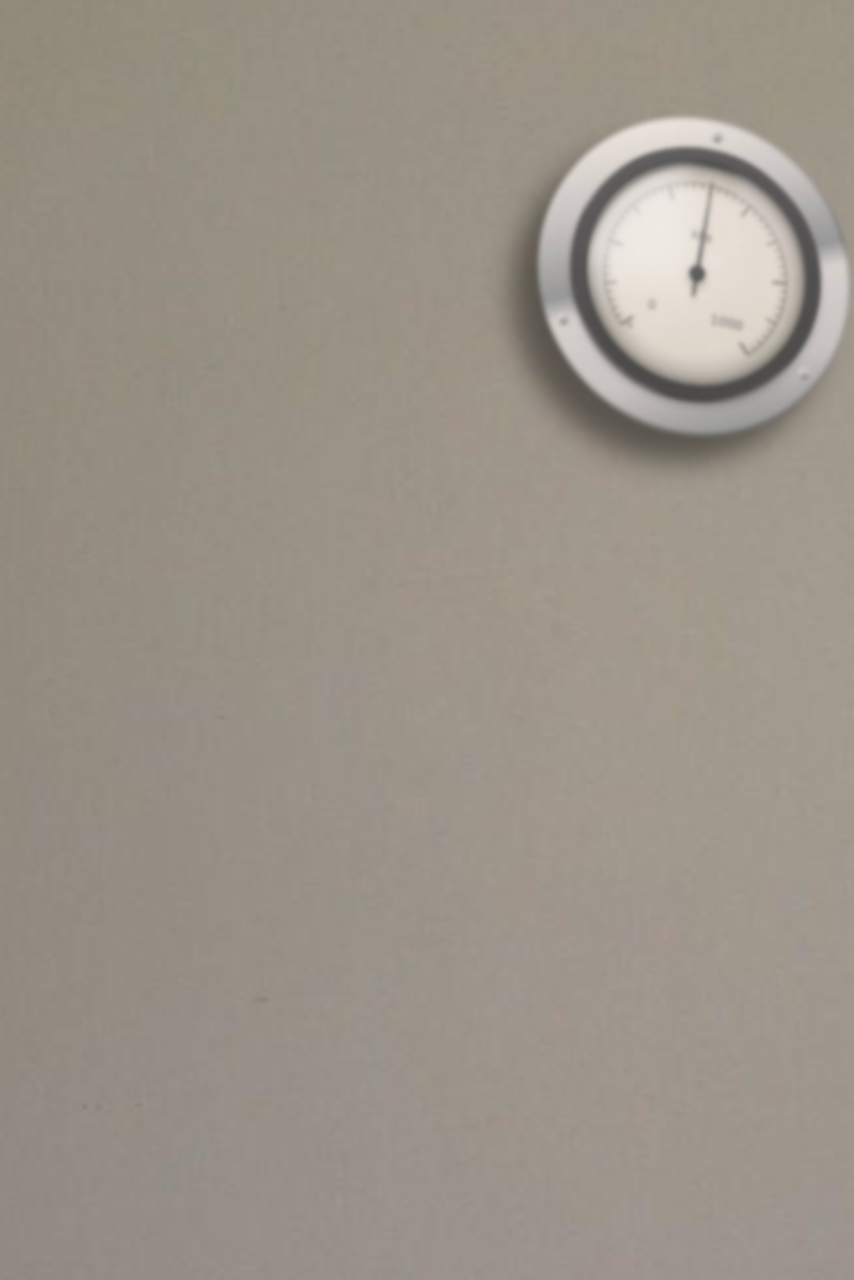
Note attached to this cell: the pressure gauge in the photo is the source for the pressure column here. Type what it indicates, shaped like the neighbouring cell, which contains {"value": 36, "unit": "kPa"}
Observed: {"value": 500, "unit": "kPa"}
